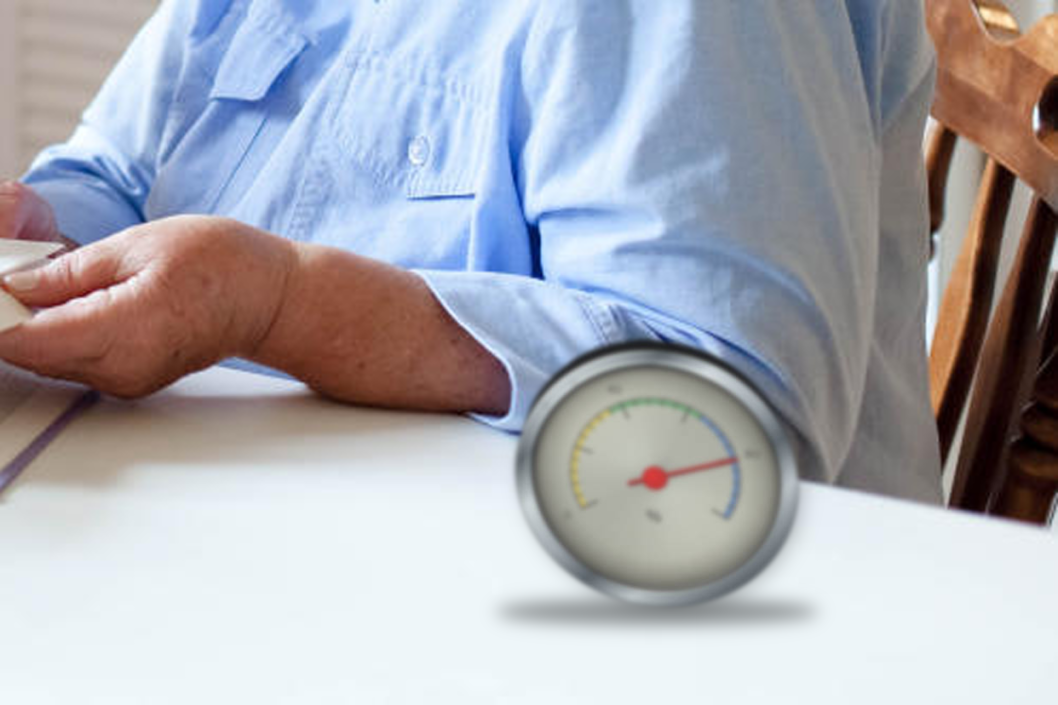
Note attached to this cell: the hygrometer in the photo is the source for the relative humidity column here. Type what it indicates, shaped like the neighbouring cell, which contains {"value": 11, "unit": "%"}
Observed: {"value": 80, "unit": "%"}
